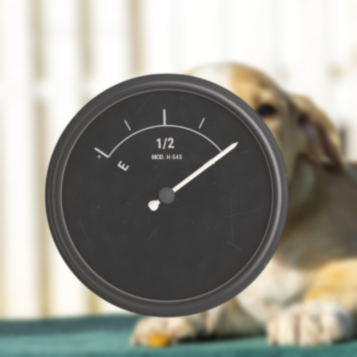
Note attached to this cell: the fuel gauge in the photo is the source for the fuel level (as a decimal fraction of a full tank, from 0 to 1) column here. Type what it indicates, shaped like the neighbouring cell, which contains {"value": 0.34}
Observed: {"value": 1}
